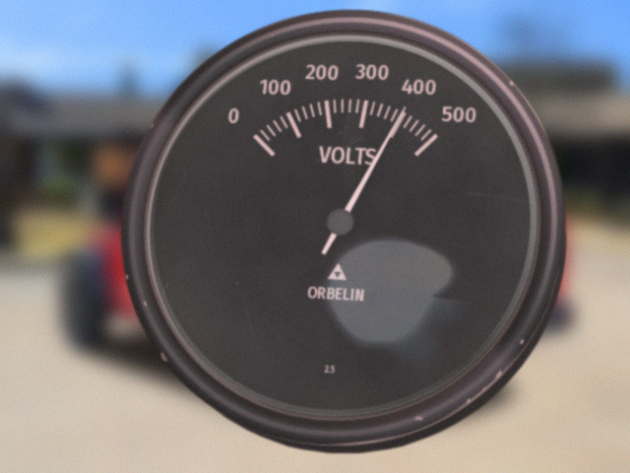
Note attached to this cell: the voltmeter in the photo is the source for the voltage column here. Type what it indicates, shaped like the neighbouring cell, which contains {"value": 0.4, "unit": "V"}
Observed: {"value": 400, "unit": "V"}
